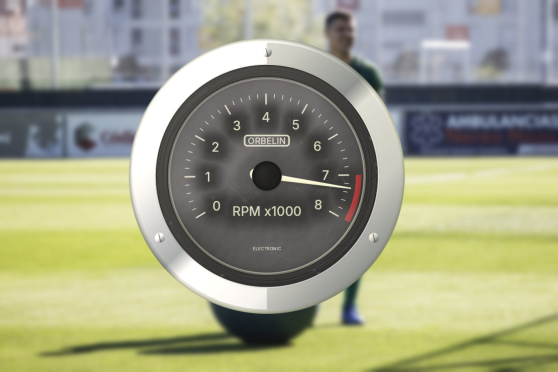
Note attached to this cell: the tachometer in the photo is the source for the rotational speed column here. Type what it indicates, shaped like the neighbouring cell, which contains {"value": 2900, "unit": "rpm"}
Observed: {"value": 7300, "unit": "rpm"}
